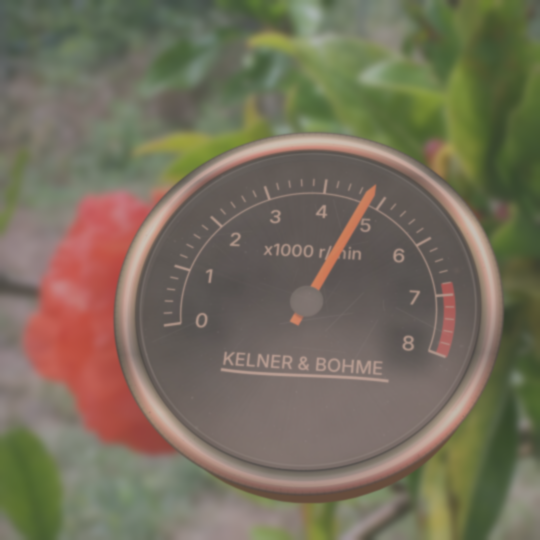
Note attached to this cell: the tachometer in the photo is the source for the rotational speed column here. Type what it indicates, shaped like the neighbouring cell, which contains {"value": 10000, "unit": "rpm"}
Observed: {"value": 4800, "unit": "rpm"}
